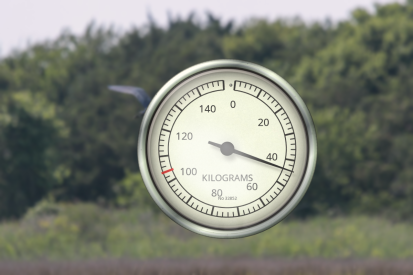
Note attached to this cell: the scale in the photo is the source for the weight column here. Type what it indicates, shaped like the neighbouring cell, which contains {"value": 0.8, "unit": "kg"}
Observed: {"value": 44, "unit": "kg"}
